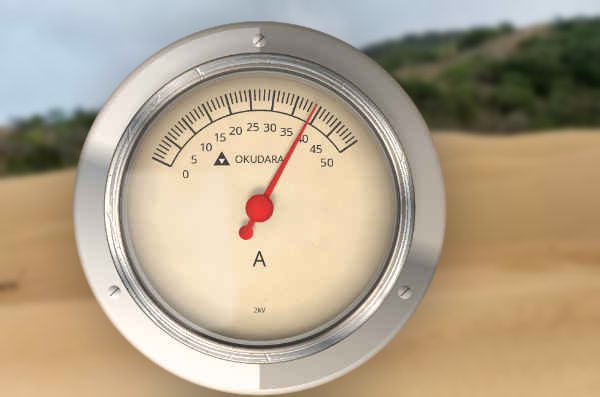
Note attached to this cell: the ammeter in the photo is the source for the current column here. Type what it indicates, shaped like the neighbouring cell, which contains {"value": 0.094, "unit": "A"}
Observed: {"value": 39, "unit": "A"}
